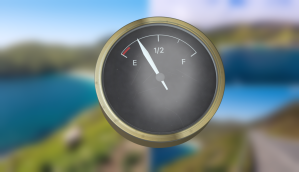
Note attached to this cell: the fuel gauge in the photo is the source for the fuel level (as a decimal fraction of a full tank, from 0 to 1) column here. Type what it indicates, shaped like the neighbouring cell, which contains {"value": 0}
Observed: {"value": 0.25}
